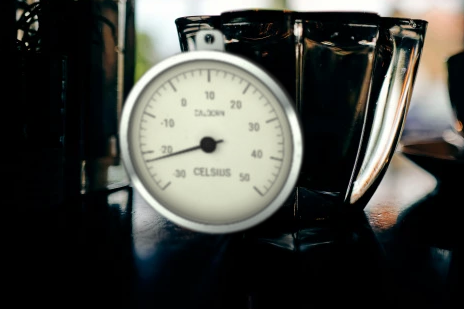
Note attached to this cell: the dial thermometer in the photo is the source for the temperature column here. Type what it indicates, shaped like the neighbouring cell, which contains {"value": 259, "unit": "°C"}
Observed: {"value": -22, "unit": "°C"}
